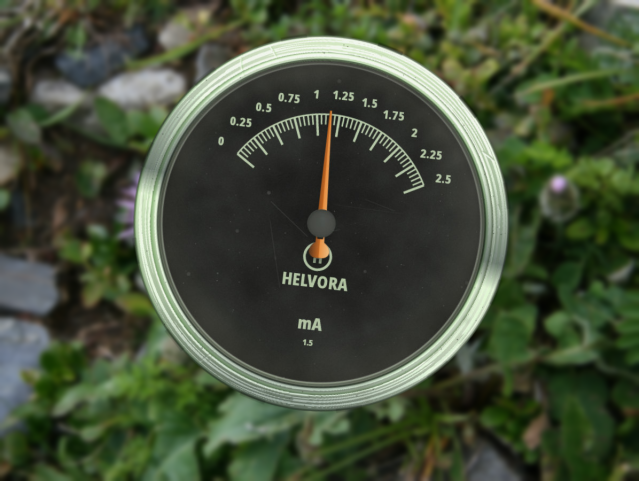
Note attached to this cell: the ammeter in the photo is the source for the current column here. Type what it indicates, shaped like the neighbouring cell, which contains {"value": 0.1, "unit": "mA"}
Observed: {"value": 1.15, "unit": "mA"}
